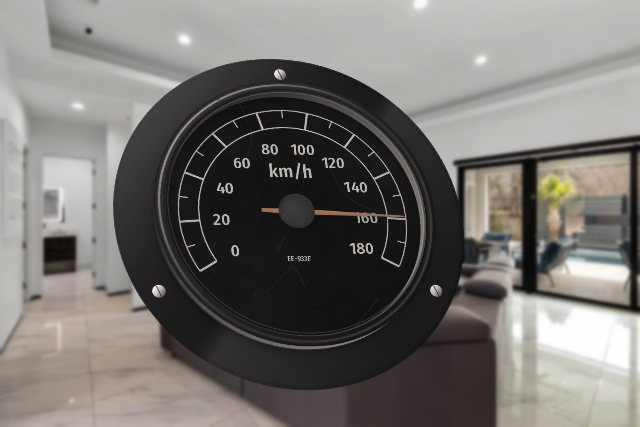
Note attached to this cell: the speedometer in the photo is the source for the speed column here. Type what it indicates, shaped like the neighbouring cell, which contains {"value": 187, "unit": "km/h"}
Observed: {"value": 160, "unit": "km/h"}
